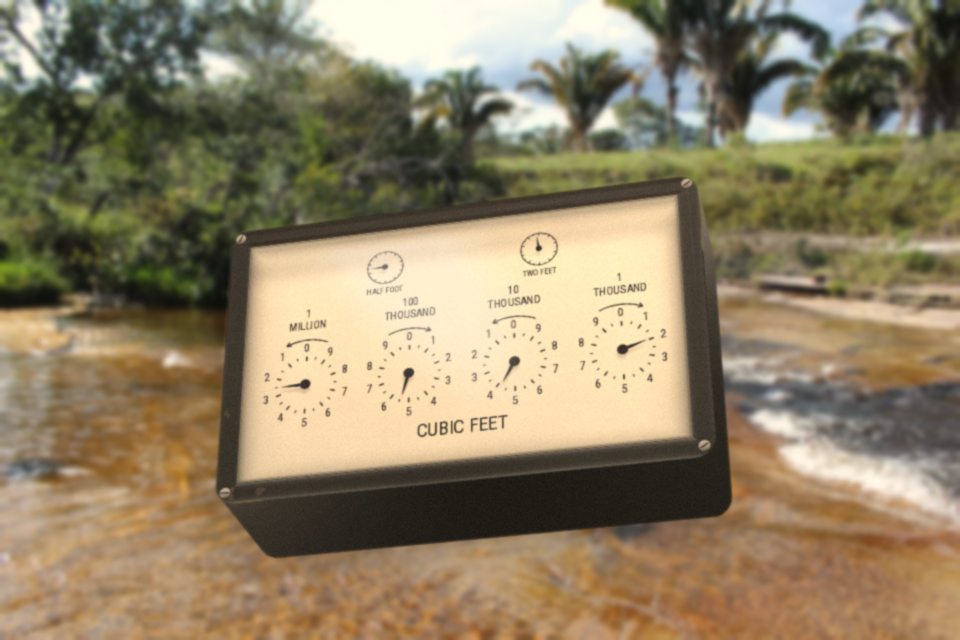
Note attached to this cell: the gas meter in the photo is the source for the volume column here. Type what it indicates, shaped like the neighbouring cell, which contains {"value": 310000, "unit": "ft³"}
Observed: {"value": 254200, "unit": "ft³"}
